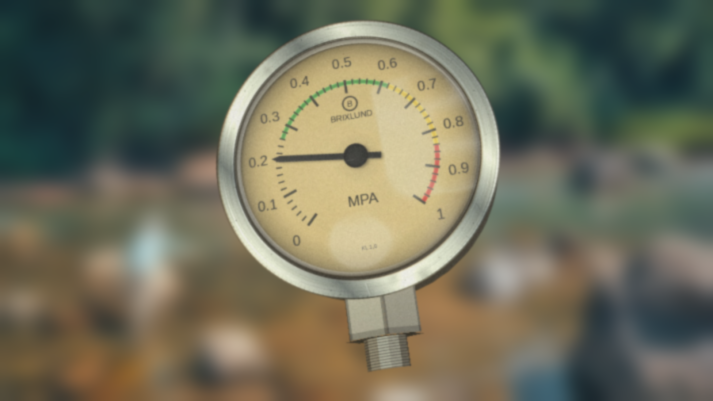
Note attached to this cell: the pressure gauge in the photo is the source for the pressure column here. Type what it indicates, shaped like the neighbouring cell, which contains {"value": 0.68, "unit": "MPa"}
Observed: {"value": 0.2, "unit": "MPa"}
